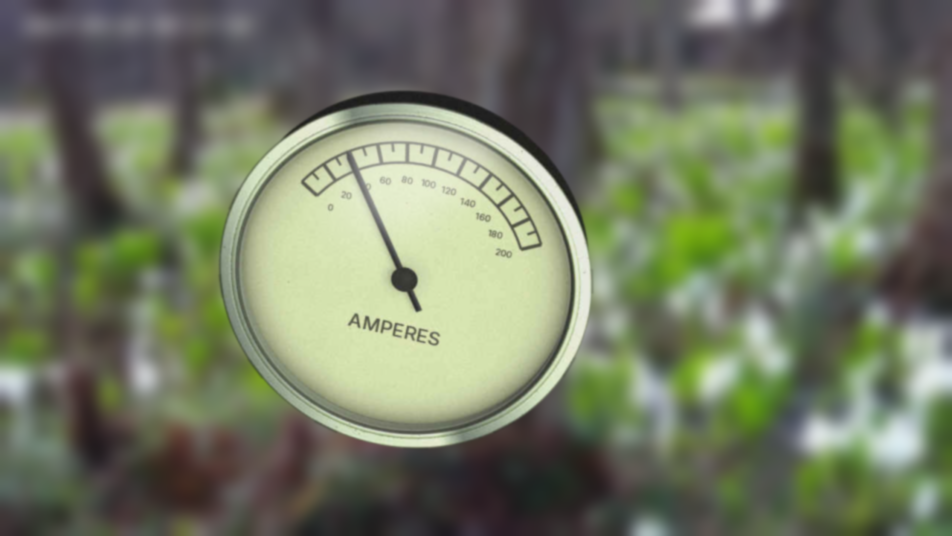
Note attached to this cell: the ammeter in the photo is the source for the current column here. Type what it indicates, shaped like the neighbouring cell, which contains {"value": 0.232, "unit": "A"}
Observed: {"value": 40, "unit": "A"}
